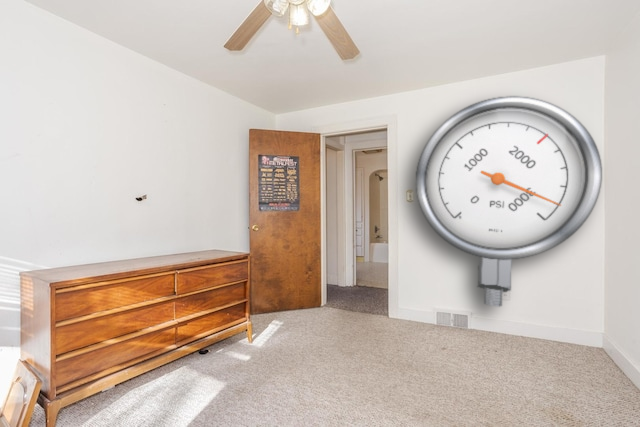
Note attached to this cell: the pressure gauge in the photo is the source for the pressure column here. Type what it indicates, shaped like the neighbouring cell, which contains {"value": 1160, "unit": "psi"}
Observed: {"value": 2800, "unit": "psi"}
